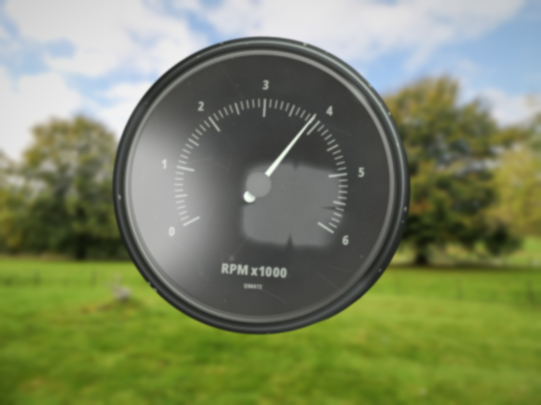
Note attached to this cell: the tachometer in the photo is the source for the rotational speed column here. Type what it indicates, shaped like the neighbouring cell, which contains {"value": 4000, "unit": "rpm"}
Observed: {"value": 3900, "unit": "rpm"}
